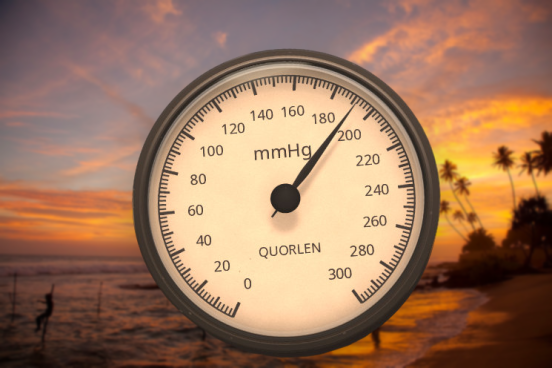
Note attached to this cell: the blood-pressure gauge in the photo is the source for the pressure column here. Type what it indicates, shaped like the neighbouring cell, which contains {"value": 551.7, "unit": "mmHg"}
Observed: {"value": 192, "unit": "mmHg"}
